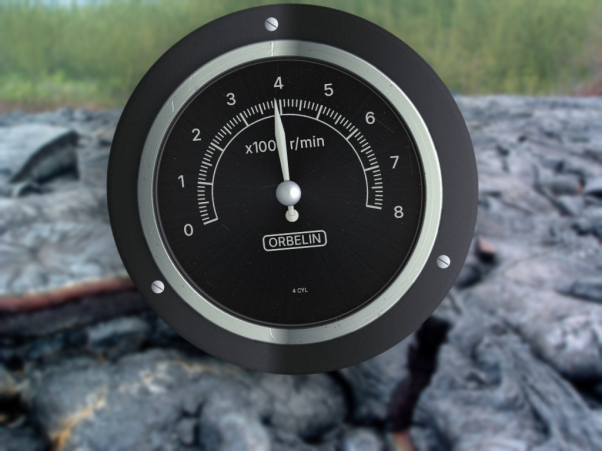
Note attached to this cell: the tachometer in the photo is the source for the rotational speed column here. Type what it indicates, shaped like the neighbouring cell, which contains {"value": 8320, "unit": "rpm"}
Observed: {"value": 3900, "unit": "rpm"}
